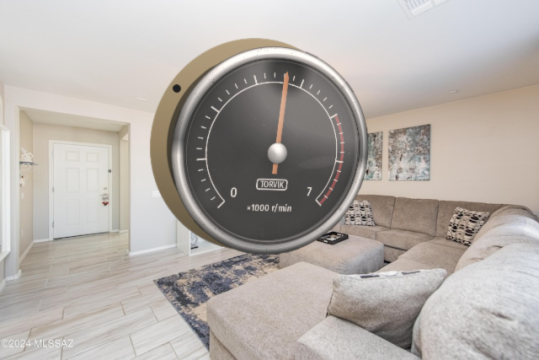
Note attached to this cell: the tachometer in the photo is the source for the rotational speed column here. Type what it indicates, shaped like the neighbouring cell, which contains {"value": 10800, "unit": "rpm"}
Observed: {"value": 3600, "unit": "rpm"}
